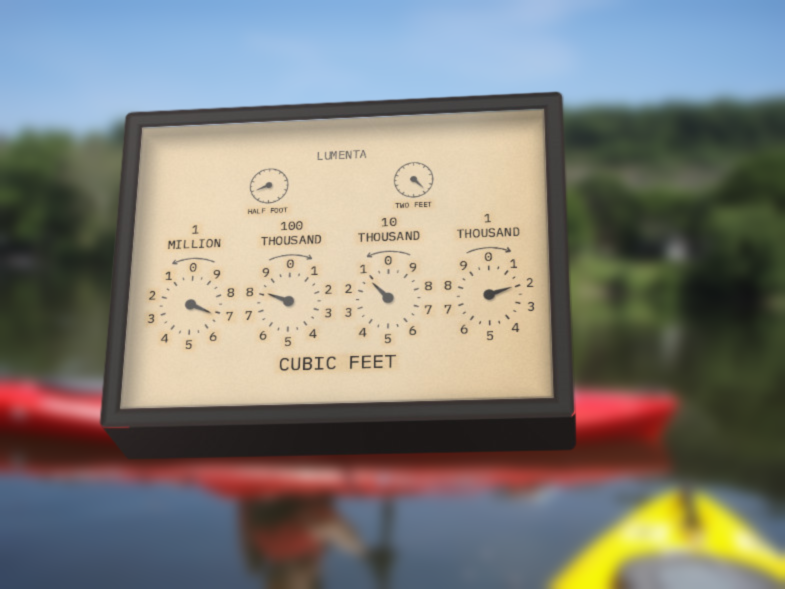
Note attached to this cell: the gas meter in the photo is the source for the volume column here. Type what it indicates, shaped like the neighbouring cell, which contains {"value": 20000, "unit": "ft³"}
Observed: {"value": 681200, "unit": "ft³"}
